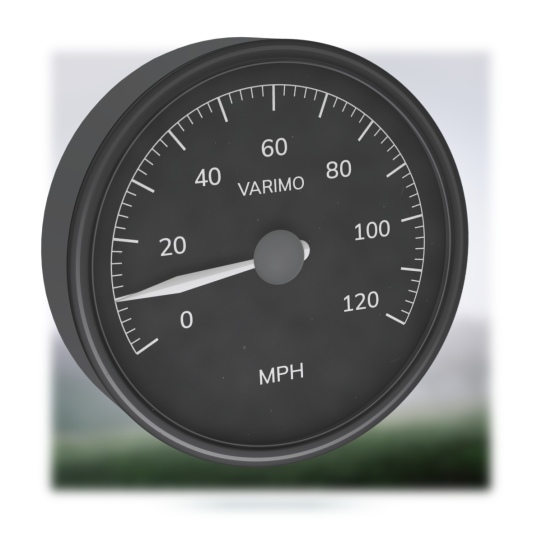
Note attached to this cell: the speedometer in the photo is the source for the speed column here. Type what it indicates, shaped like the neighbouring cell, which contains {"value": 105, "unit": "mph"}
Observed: {"value": 10, "unit": "mph"}
